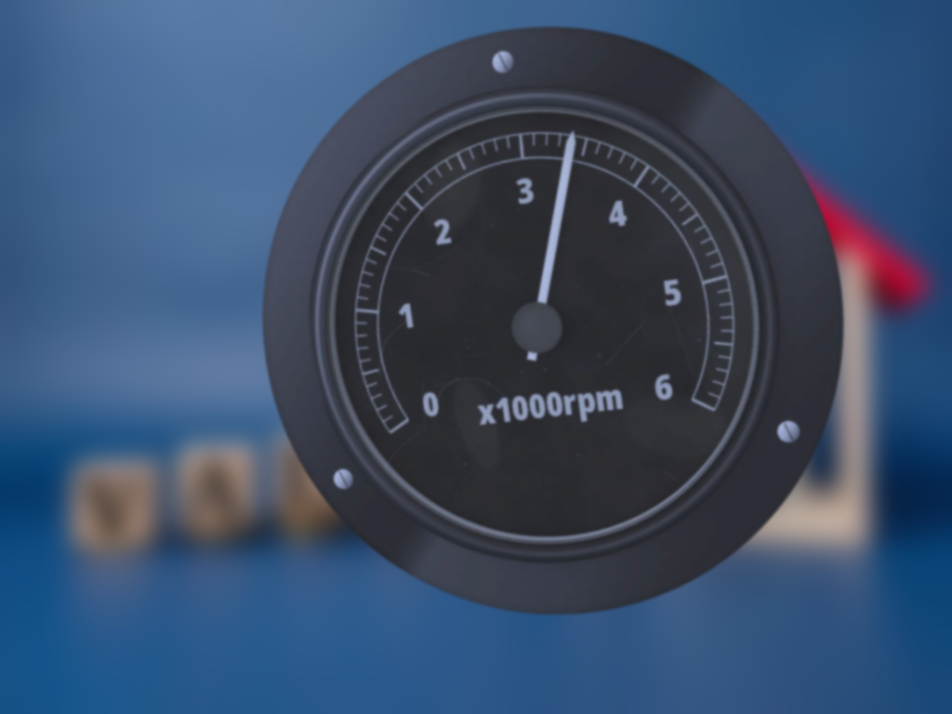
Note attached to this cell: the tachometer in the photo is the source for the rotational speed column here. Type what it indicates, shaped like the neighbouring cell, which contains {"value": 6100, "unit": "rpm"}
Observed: {"value": 3400, "unit": "rpm"}
